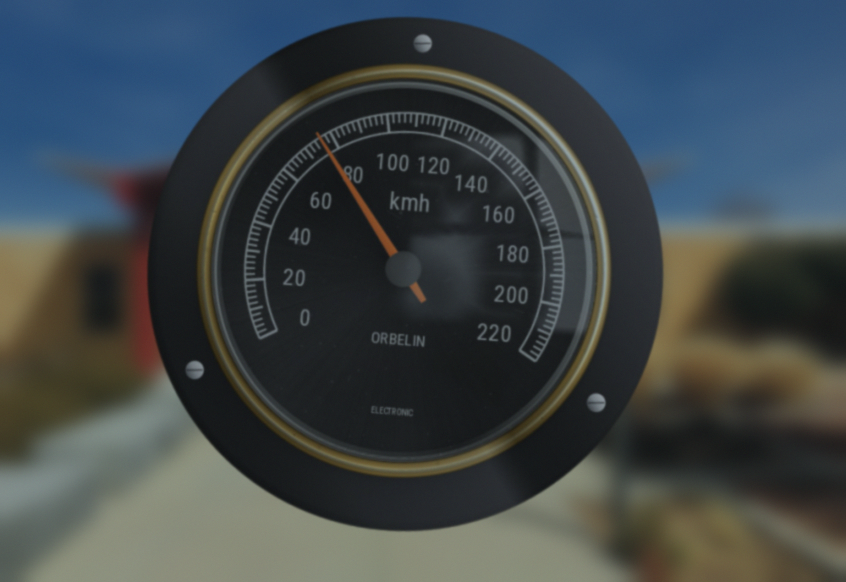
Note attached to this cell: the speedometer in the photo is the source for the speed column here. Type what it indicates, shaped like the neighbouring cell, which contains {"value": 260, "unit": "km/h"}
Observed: {"value": 76, "unit": "km/h"}
